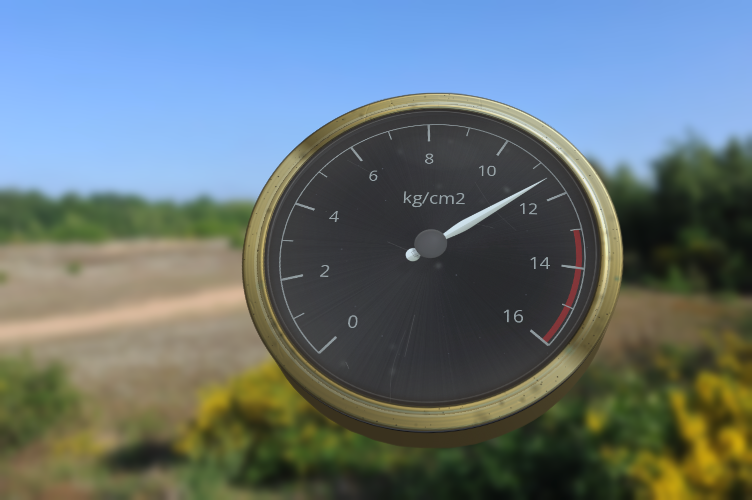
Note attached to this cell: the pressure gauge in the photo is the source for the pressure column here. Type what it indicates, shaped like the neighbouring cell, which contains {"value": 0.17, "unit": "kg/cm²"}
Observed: {"value": 11.5, "unit": "kg/cm²"}
